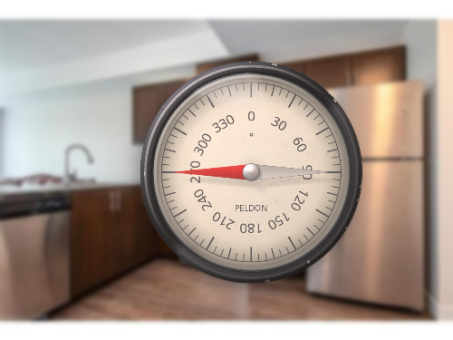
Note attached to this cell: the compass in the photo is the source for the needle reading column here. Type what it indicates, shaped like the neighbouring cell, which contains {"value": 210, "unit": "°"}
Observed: {"value": 270, "unit": "°"}
